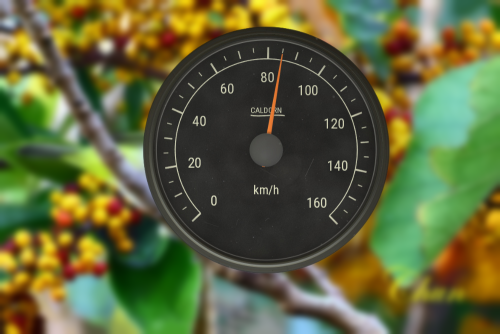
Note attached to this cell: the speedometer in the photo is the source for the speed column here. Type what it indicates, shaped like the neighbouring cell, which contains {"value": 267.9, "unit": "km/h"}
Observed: {"value": 85, "unit": "km/h"}
